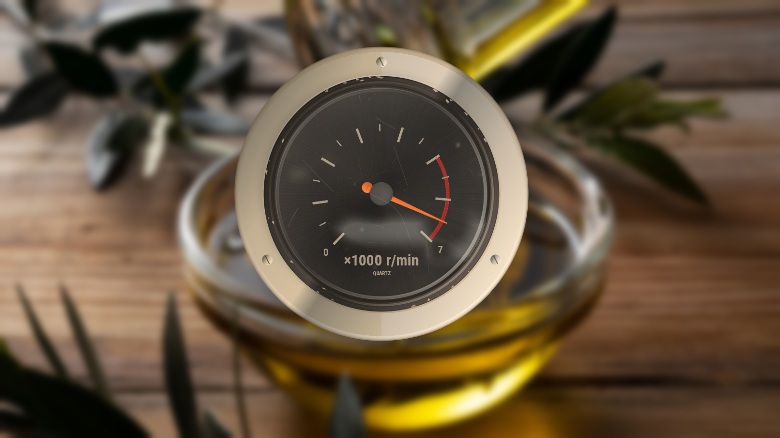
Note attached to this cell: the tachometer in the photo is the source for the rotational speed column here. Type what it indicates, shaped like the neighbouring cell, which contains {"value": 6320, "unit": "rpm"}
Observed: {"value": 6500, "unit": "rpm"}
